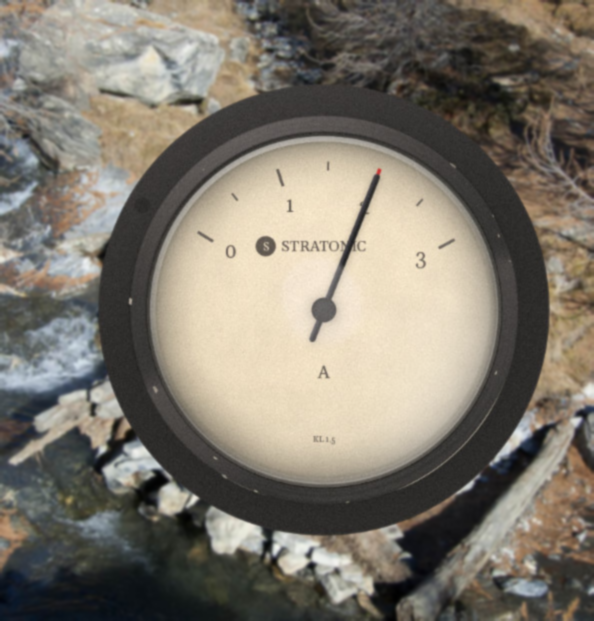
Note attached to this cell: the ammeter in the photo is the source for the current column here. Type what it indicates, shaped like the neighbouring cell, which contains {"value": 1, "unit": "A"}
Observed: {"value": 2, "unit": "A"}
